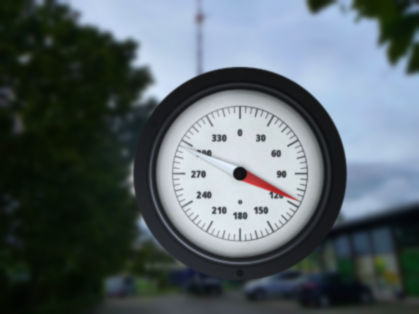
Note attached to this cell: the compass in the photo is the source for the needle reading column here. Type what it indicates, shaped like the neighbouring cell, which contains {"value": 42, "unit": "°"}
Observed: {"value": 115, "unit": "°"}
